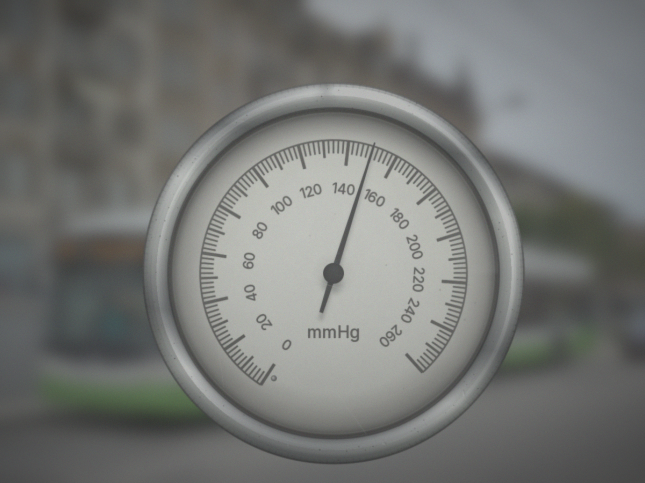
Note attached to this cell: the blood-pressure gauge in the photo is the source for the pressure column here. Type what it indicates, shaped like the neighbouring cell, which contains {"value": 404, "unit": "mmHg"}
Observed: {"value": 150, "unit": "mmHg"}
